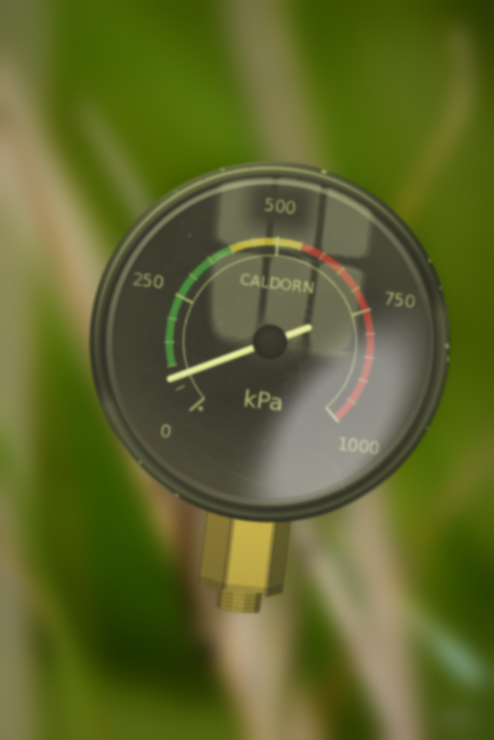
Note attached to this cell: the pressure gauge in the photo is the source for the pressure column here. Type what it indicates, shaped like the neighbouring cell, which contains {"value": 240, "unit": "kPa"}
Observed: {"value": 75, "unit": "kPa"}
